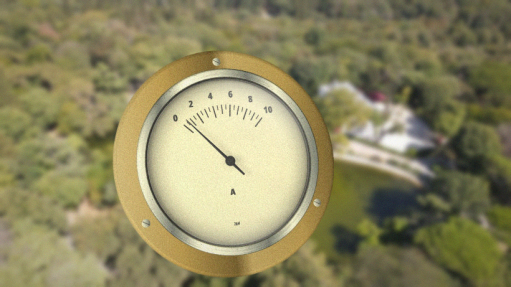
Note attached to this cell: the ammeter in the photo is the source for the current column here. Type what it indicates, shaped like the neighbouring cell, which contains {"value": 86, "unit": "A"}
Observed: {"value": 0.5, "unit": "A"}
